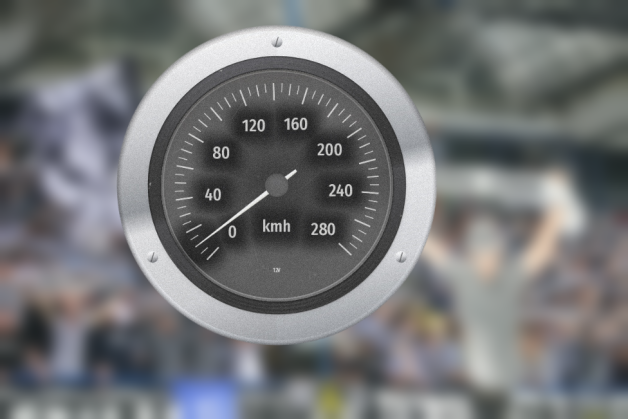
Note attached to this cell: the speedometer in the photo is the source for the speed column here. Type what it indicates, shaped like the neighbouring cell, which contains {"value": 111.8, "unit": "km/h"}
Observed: {"value": 10, "unit": "km/h"}
